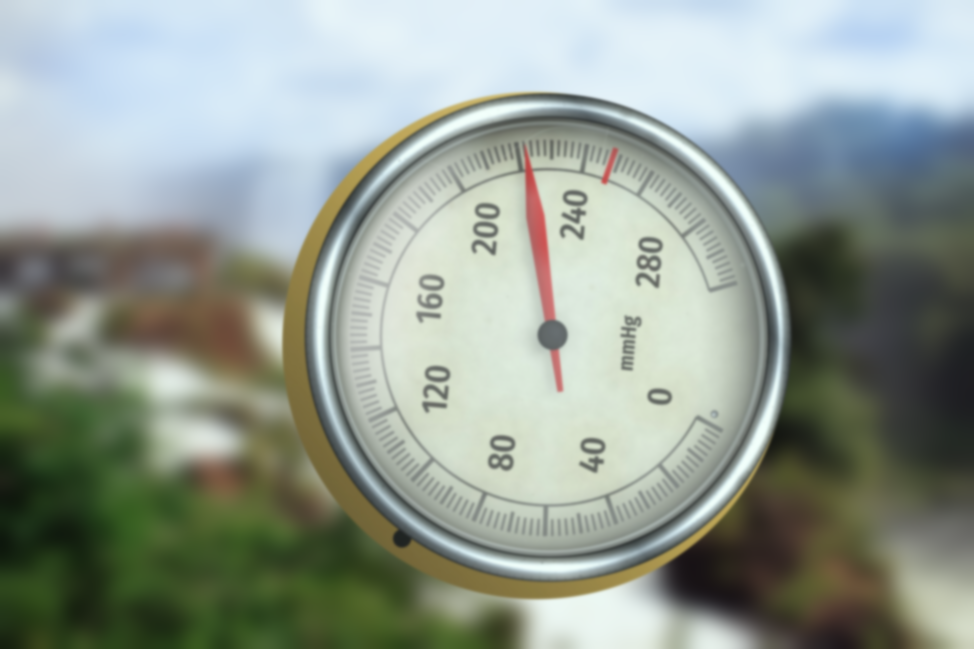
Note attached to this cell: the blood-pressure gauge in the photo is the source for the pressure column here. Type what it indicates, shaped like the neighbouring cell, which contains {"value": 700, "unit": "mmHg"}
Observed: {"value": 222, "unit": "mmHg"}
